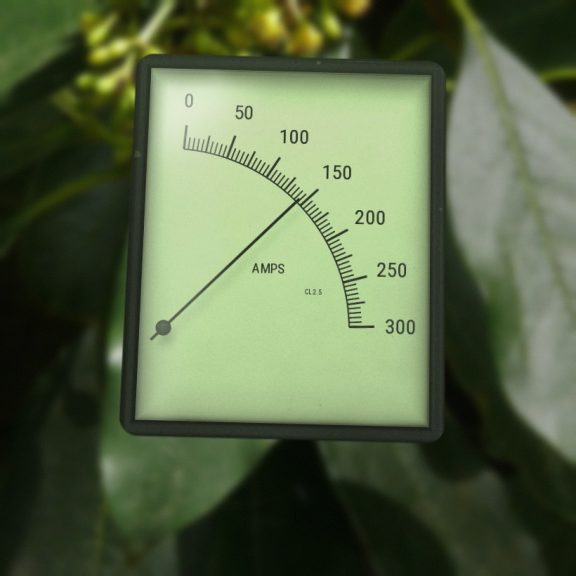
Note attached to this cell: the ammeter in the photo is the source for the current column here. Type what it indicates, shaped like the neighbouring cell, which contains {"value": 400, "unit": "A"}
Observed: {"value": 145, "unit": "A"}
